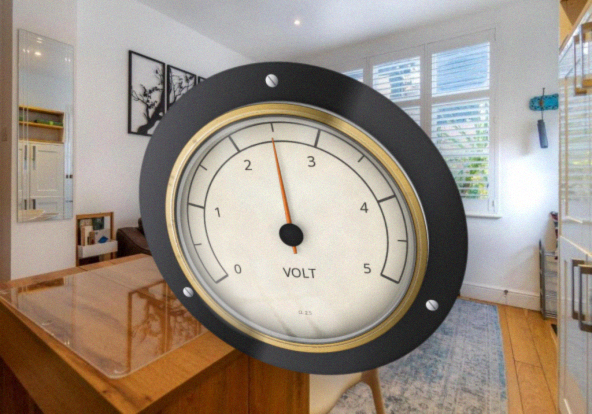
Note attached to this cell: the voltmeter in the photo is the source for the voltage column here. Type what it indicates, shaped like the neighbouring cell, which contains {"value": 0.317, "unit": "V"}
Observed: {"value": 2.5, "unit": "V"}
